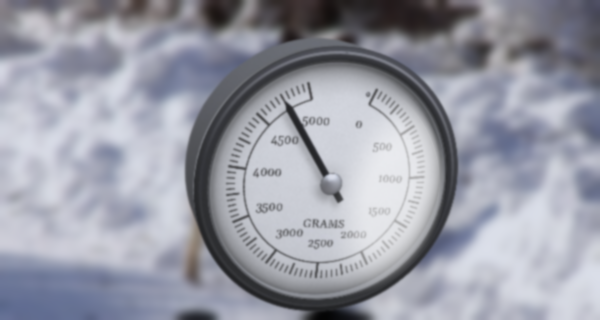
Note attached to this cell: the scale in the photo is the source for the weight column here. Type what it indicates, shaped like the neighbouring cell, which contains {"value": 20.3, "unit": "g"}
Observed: {"value": 4750, "unit": "g"}
